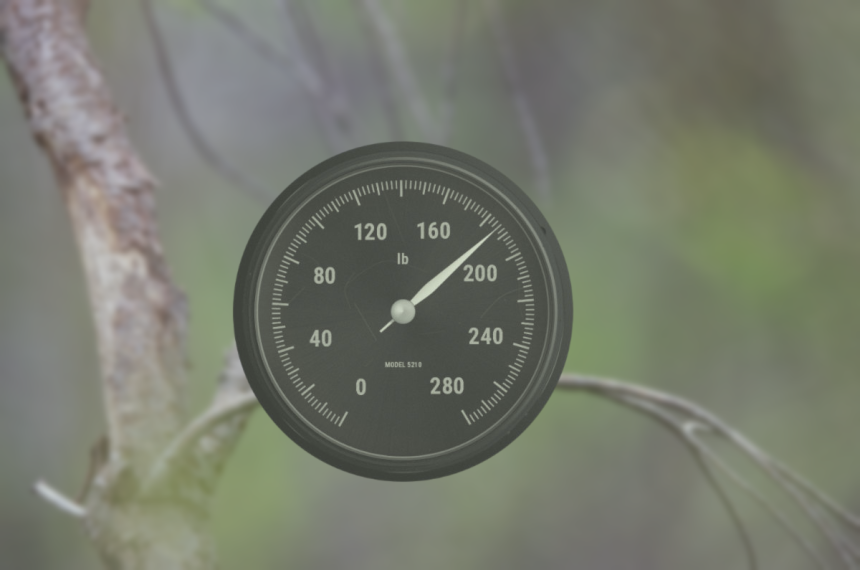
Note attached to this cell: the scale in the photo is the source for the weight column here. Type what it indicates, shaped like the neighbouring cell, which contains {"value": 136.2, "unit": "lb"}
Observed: {"value": 186, "unit": "lb"}
